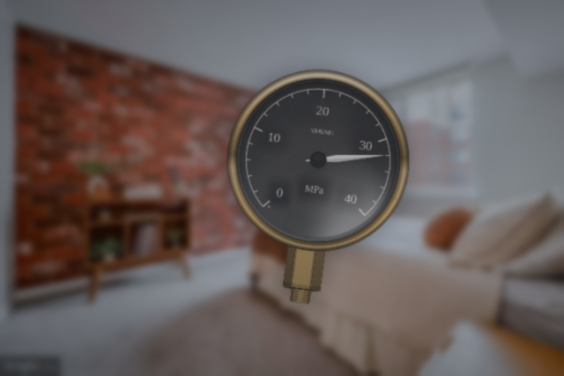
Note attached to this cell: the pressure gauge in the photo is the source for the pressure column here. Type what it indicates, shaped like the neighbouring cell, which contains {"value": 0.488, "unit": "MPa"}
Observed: {"value": 32, "unit": "MPa"}
